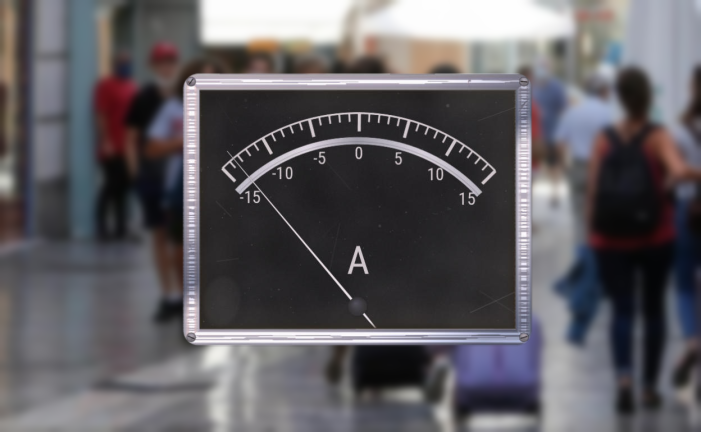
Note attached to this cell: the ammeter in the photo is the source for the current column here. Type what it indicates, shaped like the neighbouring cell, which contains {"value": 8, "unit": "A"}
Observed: {"value": -13.5, "unit": "A"}
